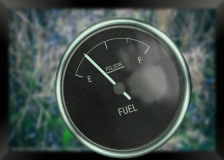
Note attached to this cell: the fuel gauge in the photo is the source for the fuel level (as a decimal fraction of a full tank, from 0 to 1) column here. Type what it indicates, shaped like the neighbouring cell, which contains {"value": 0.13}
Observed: {"value": 0.25}
